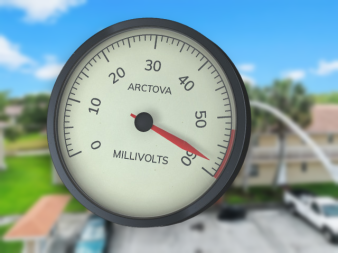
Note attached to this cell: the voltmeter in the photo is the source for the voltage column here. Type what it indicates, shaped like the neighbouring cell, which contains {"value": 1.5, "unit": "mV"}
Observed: {"value": 58, "unit": "mV"}
